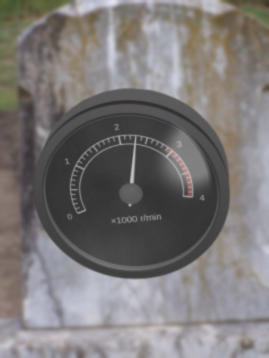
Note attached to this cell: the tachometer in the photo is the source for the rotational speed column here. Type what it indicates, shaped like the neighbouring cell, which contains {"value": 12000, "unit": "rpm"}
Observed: {"value": 2300, "unit": "rpm"}
